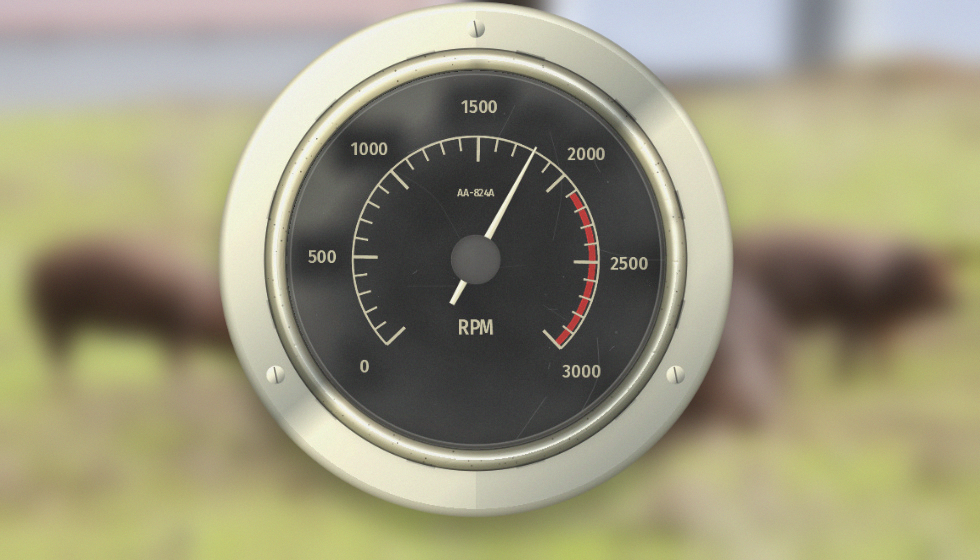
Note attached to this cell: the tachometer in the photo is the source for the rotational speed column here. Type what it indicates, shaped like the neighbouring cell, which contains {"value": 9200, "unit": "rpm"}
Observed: {"value": 1800, "unit": "rpm"}
